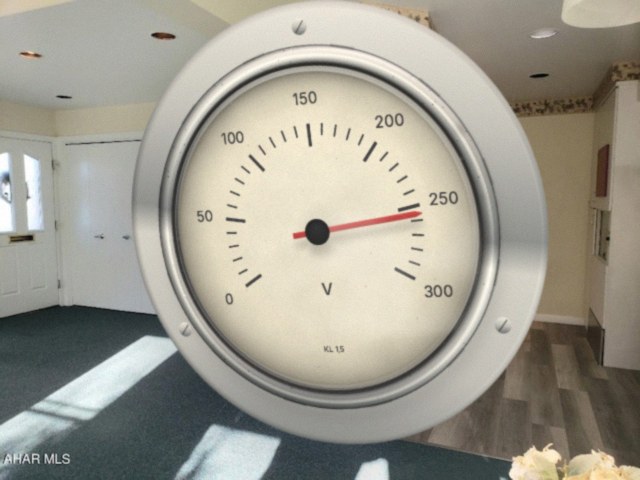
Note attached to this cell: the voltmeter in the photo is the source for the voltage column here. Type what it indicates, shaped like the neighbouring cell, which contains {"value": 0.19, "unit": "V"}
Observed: {"value": 255, "unit": "V"}
